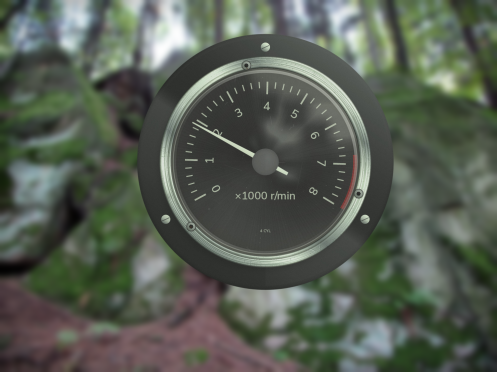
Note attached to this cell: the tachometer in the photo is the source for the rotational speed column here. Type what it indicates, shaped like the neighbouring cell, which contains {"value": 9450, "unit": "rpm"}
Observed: {"value": 1900, "unit": "rpm"}
